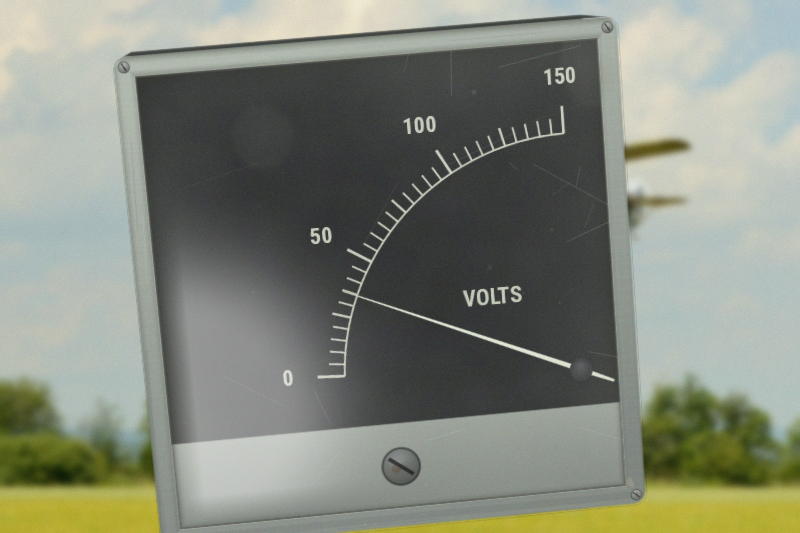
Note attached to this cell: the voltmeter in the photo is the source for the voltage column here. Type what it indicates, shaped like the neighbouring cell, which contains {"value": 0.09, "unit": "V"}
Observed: {"value": 35, "unit": "V"}
